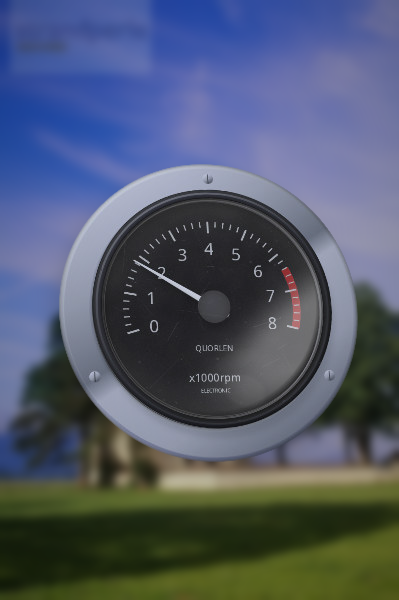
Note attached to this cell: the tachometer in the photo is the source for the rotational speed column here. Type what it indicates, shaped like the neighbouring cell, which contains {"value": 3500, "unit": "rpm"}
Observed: {"value": 1800, "unit": "rpm"}
